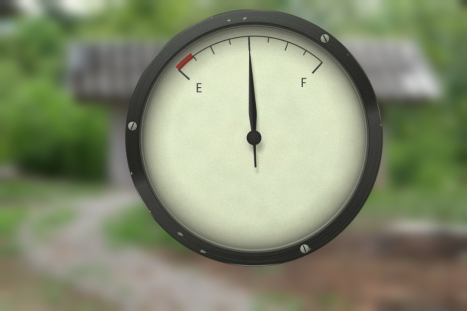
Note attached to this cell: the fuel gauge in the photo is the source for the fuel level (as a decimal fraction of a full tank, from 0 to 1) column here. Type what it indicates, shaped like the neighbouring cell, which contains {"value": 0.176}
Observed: {"value": 0.5}
